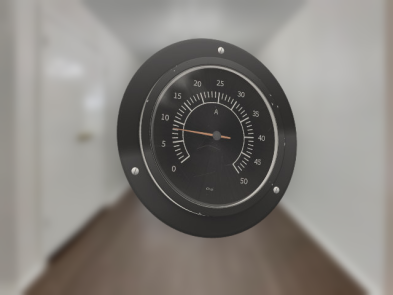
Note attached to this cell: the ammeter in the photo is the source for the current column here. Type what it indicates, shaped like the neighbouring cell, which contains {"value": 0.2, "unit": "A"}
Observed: {"value": 8, "unit": "A"}
